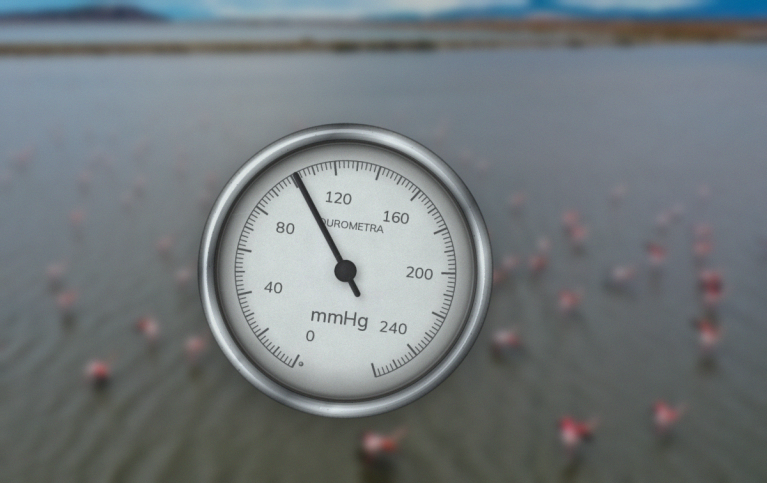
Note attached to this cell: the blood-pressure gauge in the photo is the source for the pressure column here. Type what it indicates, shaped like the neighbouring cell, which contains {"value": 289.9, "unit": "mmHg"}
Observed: {"value": 102, "unit": "mmHg"}
